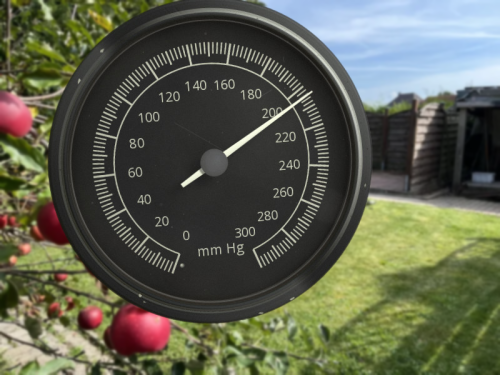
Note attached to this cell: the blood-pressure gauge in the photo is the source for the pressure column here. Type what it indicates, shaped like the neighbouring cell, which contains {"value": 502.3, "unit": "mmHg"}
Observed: {"value": 204, "unit": "mmHg"}
